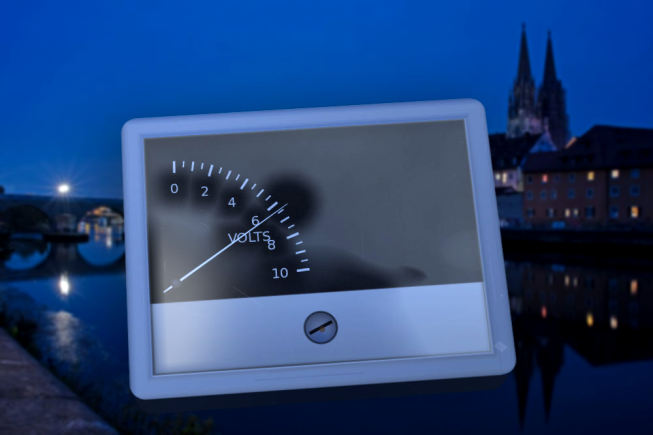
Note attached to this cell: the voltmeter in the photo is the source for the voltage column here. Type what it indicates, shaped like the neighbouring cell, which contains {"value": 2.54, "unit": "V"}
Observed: {"value": 6.5, "unit": "V"}
